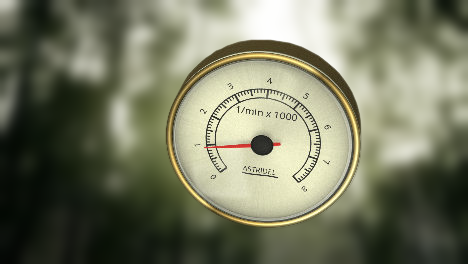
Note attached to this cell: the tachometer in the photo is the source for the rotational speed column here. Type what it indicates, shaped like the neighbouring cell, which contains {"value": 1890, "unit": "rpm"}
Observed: {"value": 1000, "unit": "rpm"}
